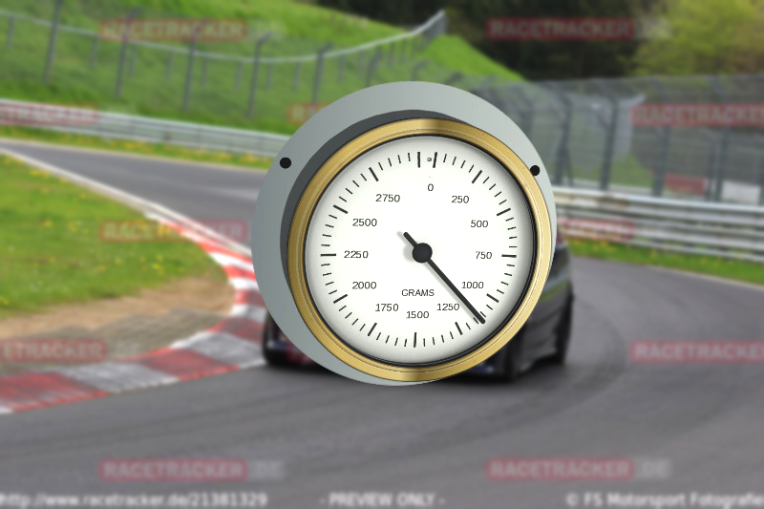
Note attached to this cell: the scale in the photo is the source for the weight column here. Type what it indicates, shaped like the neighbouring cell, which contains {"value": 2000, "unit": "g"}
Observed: {"value": 1125, "unit": "g"}
